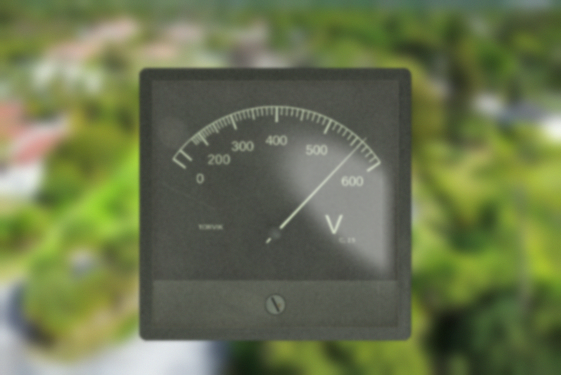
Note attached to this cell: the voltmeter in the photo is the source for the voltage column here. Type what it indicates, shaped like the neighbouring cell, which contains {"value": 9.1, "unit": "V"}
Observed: {"value": 560, "unit": "V"}
